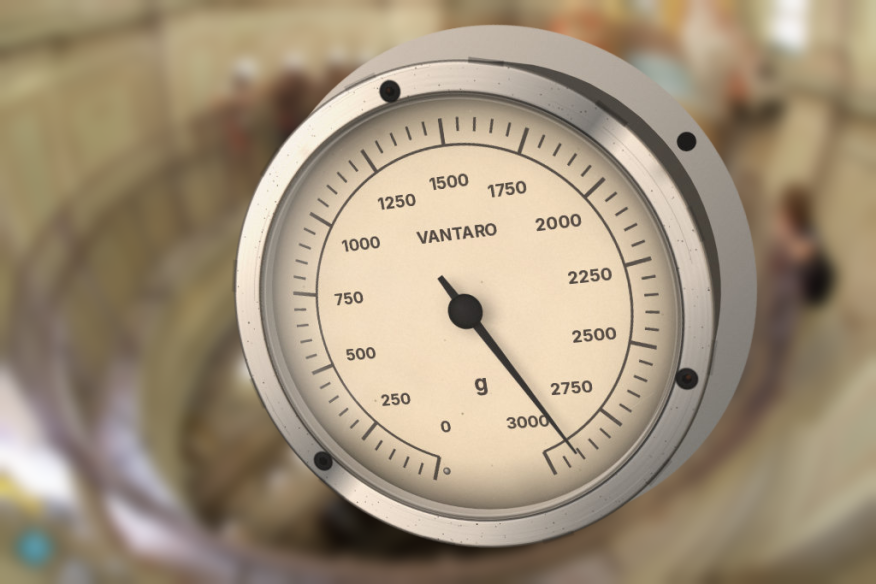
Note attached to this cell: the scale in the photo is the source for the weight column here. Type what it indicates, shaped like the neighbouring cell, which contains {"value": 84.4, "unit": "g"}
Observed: {"value": 2900, "unit": "g"}
